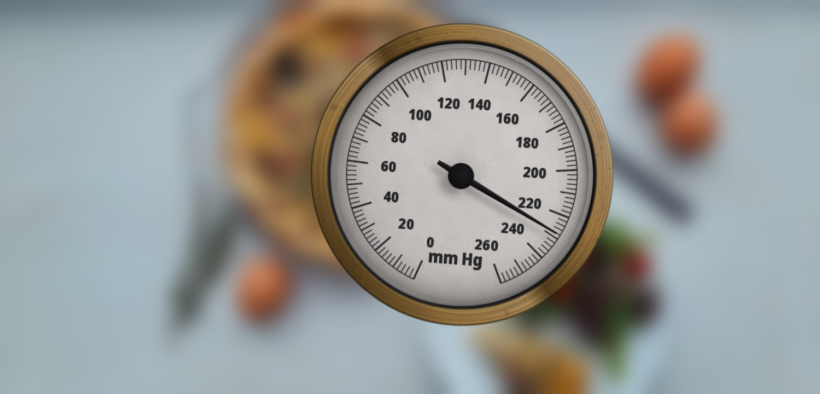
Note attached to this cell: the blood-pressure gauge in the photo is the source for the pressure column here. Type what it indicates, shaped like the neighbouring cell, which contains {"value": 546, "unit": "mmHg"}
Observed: {"value": 228, "unit": "mmHg"}
